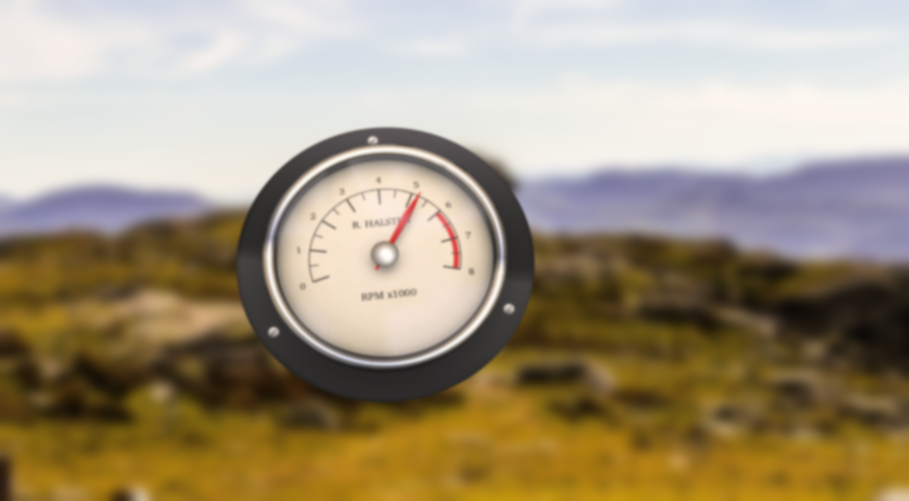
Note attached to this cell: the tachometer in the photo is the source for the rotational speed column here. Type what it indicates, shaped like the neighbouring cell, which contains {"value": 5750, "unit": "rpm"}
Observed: {"value": 5250, "unit": "rpm"}
